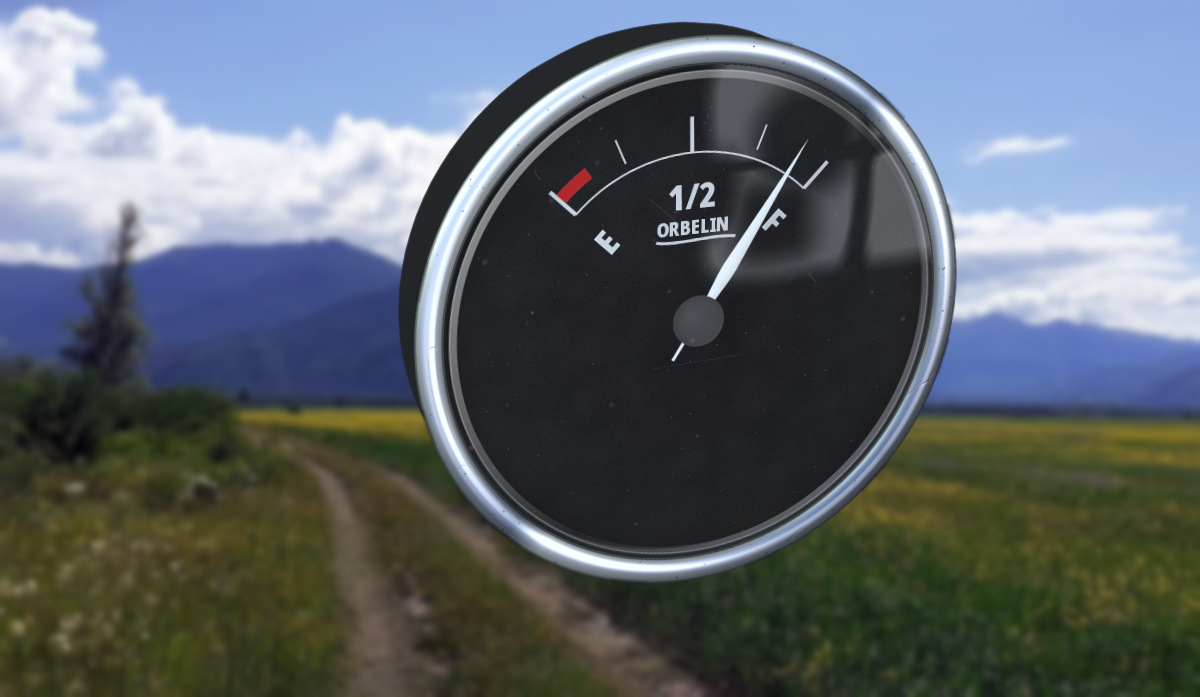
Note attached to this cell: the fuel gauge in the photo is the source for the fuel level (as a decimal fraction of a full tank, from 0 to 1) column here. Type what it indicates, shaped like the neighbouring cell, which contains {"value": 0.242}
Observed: {"value": 0.875}
